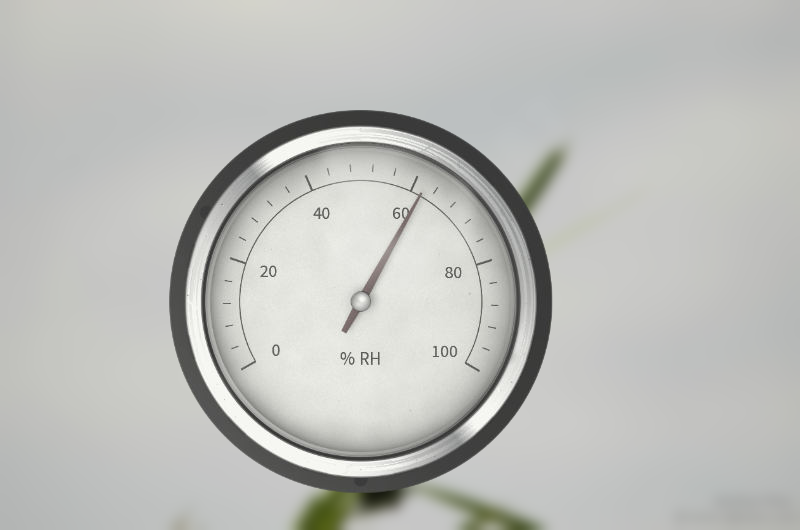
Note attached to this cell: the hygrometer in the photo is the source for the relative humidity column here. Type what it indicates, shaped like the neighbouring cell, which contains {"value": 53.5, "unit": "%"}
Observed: {"value": 62, "unit": "%"}
